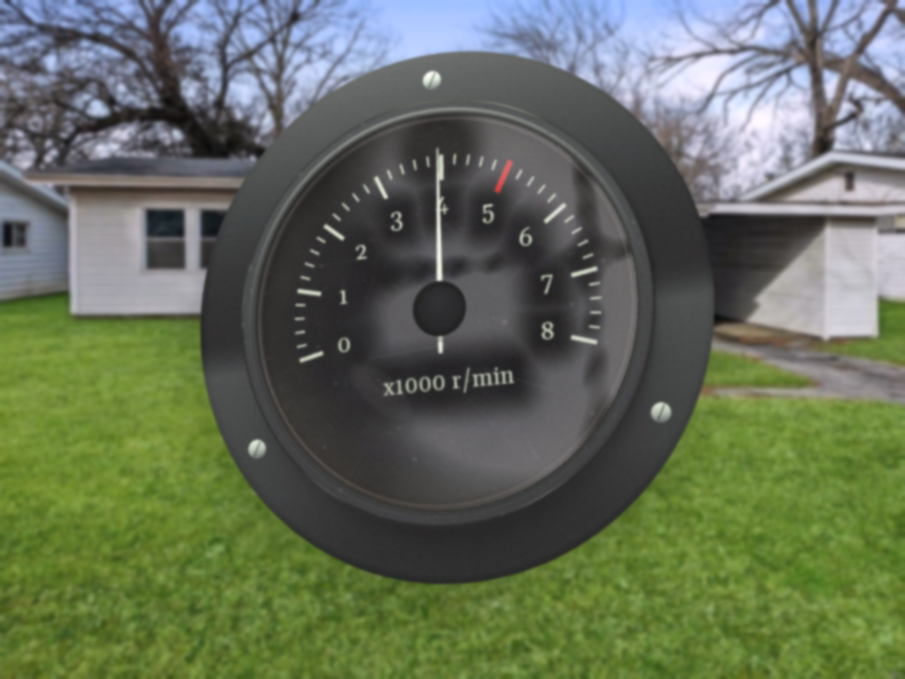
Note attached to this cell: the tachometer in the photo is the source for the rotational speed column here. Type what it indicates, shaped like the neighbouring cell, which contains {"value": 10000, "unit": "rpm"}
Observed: {"value": 4000, "unit": "rpm"}
